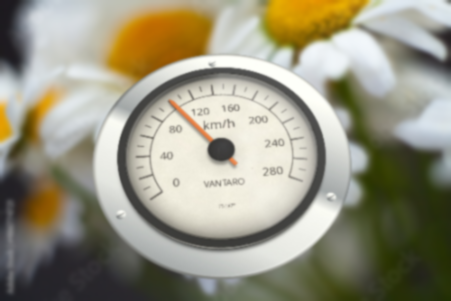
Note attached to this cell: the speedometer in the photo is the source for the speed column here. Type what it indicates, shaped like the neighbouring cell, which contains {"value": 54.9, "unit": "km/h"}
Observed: {"value": 100, "unit": "km/h"}
